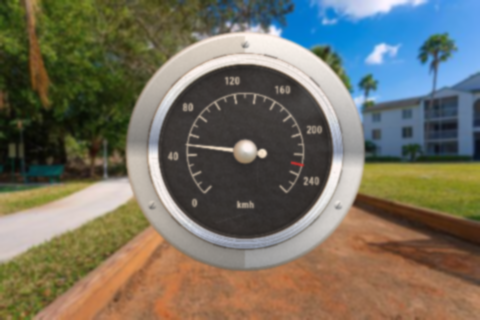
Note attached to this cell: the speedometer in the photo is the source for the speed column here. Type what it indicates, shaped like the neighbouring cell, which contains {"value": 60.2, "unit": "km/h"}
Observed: {"value": 50, "unit": "km/h"}
